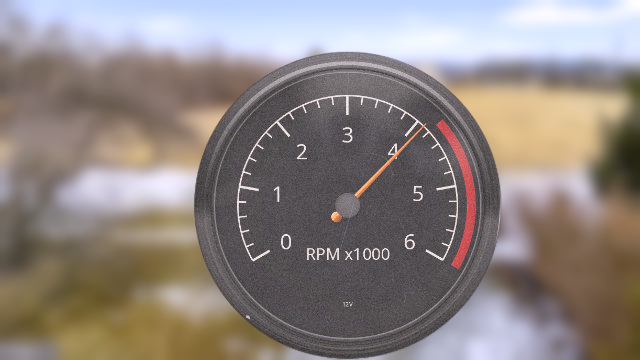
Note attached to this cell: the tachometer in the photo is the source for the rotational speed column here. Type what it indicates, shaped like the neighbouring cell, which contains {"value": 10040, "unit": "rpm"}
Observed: {"value": 4100, "unit": "rpm"}
